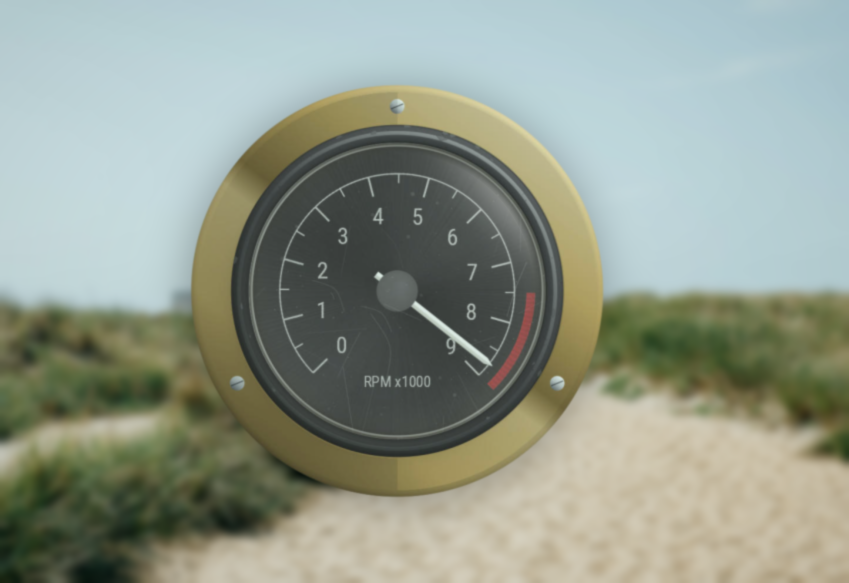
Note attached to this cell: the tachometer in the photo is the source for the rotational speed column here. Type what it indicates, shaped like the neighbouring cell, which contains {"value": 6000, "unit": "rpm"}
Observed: {"value": 8750, "unit": "rpm"}
